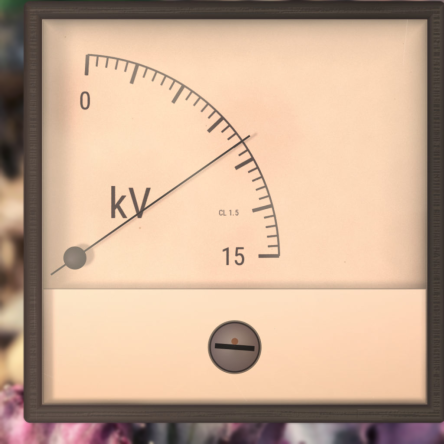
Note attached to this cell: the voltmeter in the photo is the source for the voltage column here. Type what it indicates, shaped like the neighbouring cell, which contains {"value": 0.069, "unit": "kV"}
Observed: {"value": 9, "unit": "kV"}
